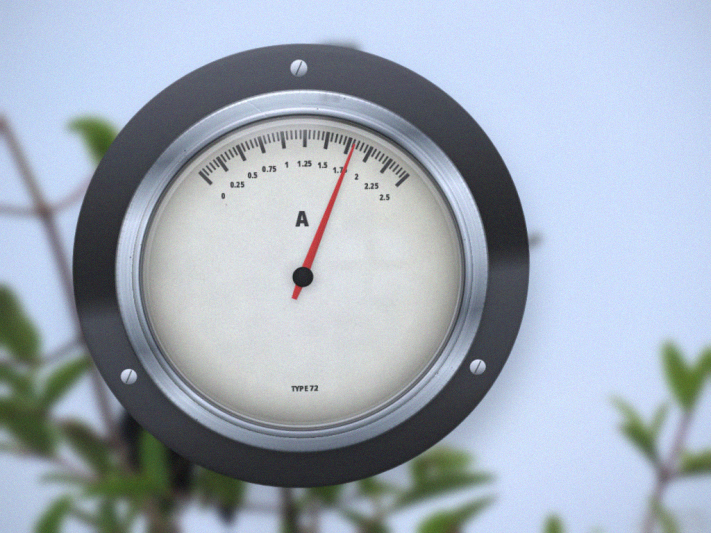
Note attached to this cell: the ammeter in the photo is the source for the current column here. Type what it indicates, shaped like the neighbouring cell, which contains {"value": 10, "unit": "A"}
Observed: {"value": 1.8, "unit": "A"}
